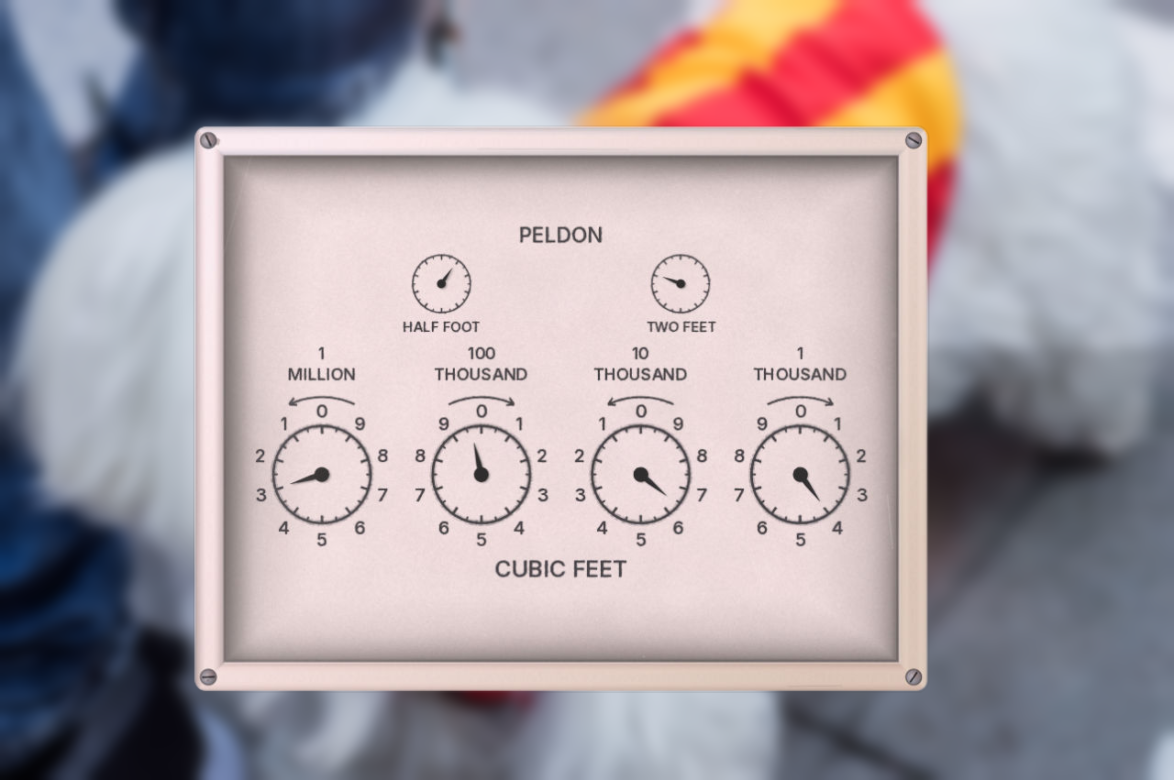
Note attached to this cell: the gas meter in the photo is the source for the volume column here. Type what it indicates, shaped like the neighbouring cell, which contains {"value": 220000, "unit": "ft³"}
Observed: {"value": 296400, "unit": "ft³"}
